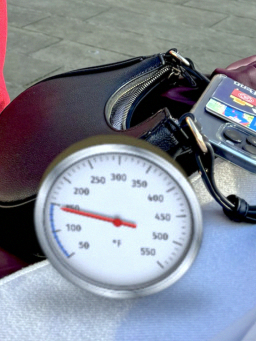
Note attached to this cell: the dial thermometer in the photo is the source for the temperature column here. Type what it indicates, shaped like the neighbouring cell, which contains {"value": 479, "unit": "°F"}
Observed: {"value": 150, "unit": "°F"}
